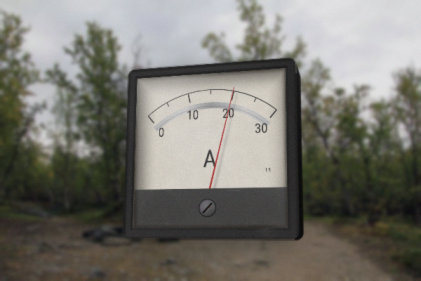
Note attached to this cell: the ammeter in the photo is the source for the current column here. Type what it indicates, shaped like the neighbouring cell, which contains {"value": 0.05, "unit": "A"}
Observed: {"value": 20, "unit": "A"}
